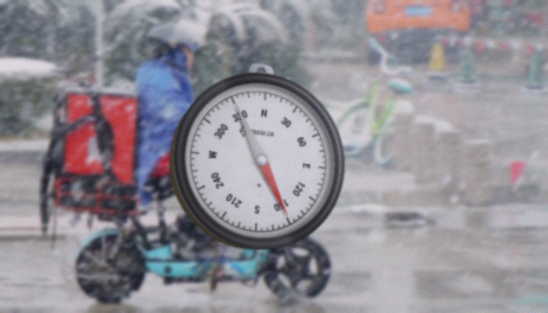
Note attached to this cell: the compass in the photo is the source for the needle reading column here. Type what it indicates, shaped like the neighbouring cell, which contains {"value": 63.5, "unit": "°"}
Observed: {"value": 150, "unit": "°"}
